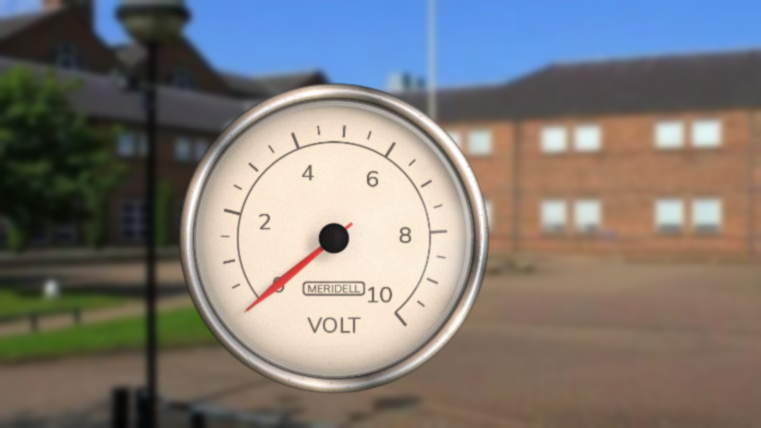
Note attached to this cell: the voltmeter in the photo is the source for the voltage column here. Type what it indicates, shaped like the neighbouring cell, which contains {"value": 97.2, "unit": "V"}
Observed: {"value": 0, "unit": "V"}
